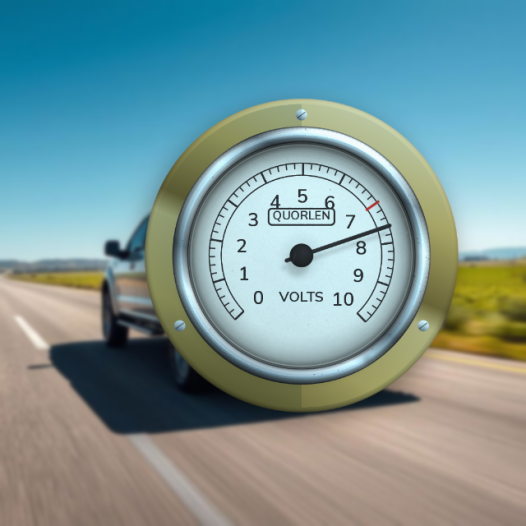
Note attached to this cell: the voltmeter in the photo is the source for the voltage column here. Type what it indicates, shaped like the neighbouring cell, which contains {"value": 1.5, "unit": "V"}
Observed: {"value": 7.6, "unit": "V"}
